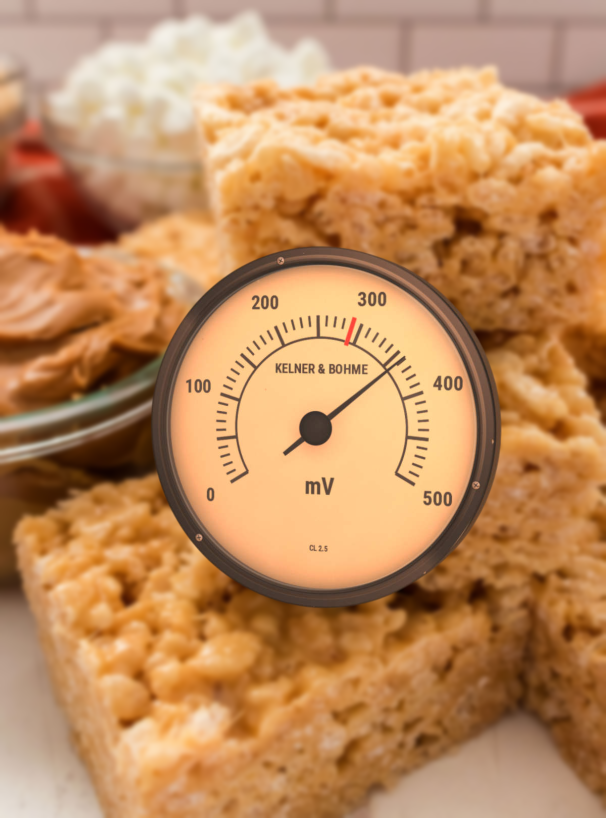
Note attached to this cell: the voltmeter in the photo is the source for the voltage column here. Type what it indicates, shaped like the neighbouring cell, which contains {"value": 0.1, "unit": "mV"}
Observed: {"value": 360, "unit": "mV"}
